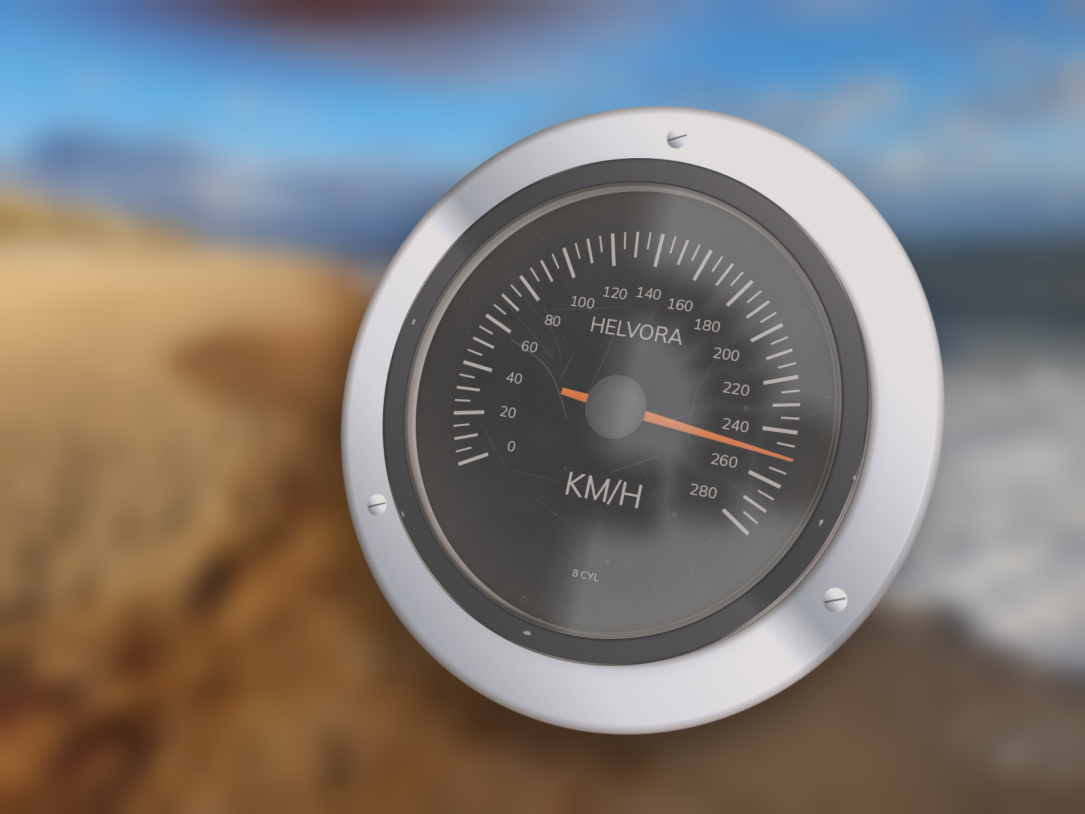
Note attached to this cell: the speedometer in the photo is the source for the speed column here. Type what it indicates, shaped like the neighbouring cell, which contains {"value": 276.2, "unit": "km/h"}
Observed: {"value": 250, "unit": "km/h"}
